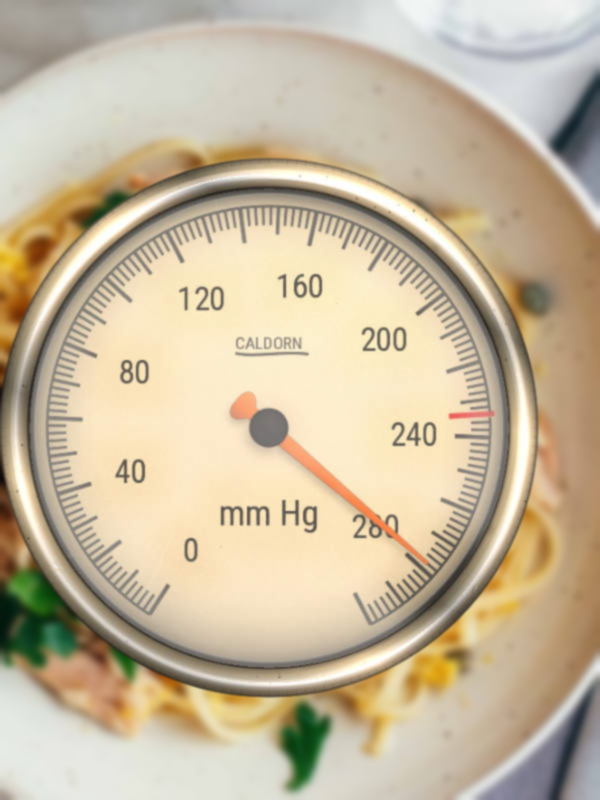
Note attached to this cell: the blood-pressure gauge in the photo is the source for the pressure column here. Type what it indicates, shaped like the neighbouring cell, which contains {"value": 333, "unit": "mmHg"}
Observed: {"value": 278, "unit": "mmHg"}
